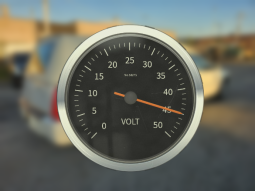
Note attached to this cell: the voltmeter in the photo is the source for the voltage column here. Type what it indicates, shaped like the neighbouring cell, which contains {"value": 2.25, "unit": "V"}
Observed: {"value": 45, "unit": "V"}
